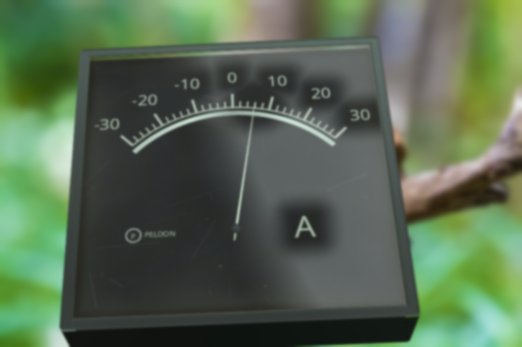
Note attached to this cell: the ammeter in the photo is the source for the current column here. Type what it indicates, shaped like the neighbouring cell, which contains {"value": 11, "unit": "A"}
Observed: {"value": 6, "unit": "A"}
